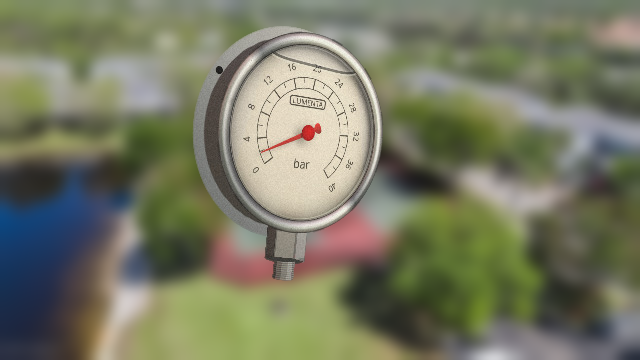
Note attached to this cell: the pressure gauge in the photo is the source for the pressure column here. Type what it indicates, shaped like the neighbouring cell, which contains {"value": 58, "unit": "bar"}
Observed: {"value": 2, "unit": "bar"}
